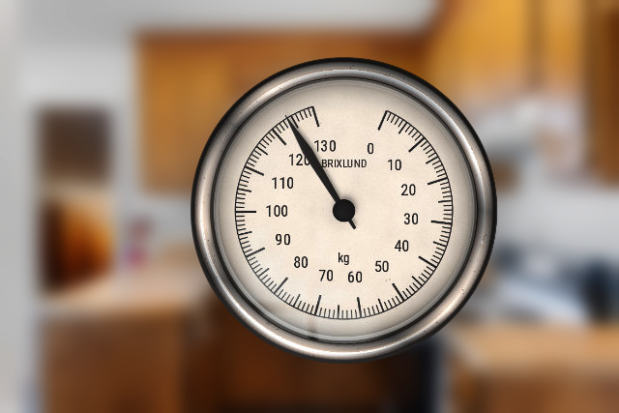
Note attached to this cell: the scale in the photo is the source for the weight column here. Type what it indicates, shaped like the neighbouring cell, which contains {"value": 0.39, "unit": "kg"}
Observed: {"value": 124, "unit": "kg"}
